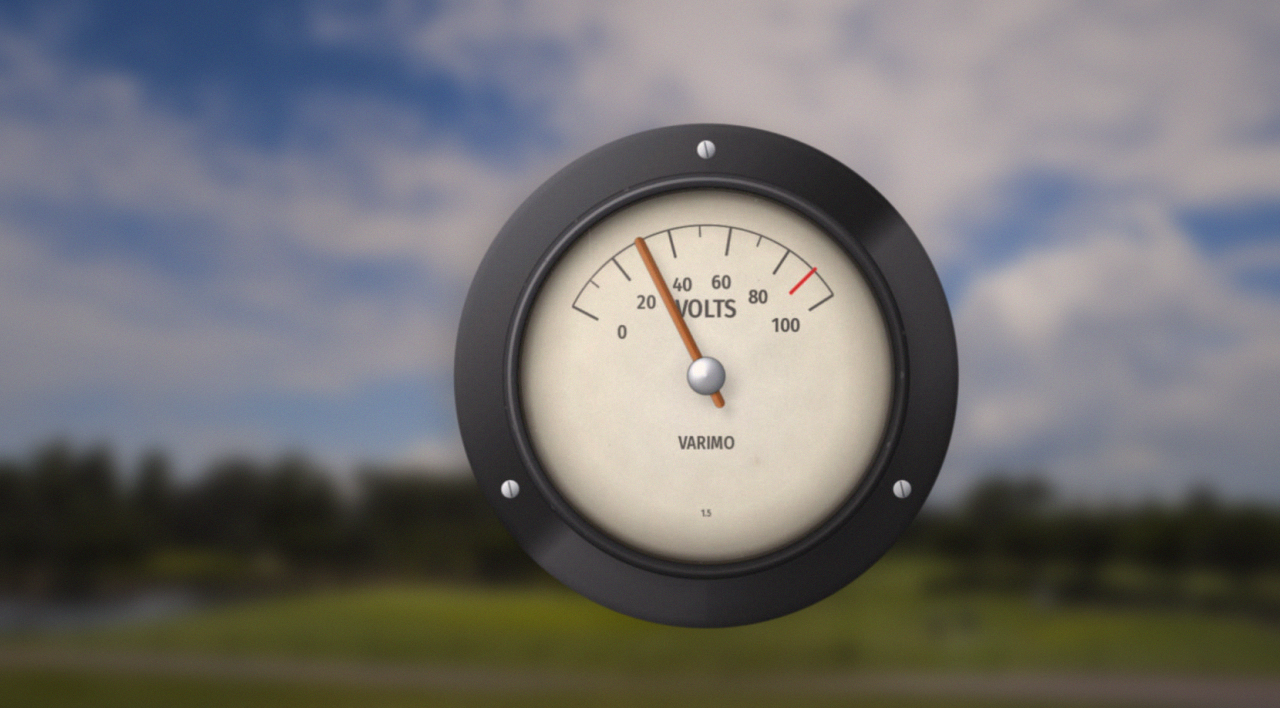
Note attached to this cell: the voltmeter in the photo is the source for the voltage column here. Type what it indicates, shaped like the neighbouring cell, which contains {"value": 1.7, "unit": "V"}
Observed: {"value": 30, "unit": "V"}
